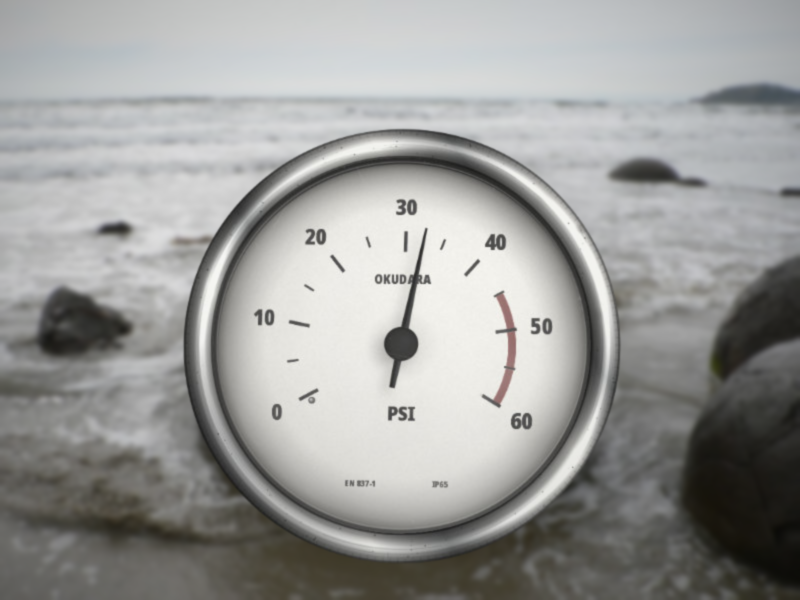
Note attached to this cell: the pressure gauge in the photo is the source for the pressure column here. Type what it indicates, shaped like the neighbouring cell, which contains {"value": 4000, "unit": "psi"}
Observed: {"value": 32.5, "unit": "psi"}
